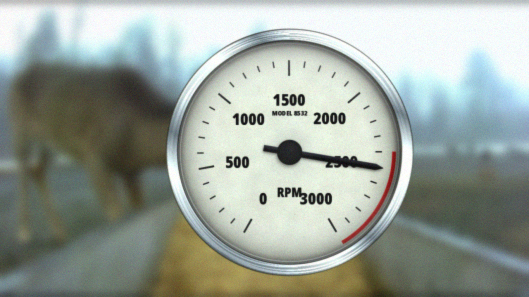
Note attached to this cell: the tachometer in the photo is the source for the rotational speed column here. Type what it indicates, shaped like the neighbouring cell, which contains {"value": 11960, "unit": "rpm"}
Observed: {"value": 2500, "unit": "rpm"}
